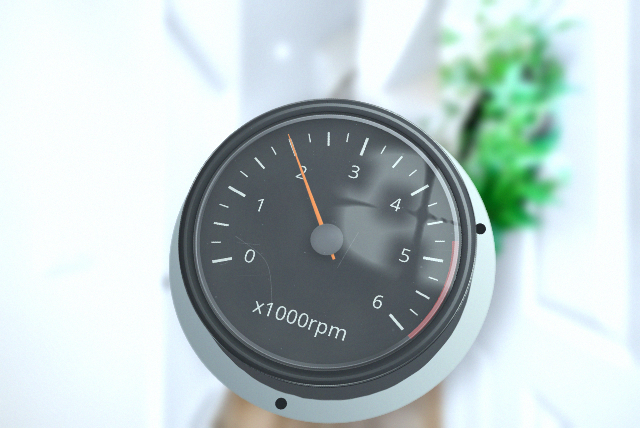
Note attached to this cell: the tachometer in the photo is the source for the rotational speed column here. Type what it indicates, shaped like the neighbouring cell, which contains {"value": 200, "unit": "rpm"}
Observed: {"value": 2000, "unit": "rpm"}
